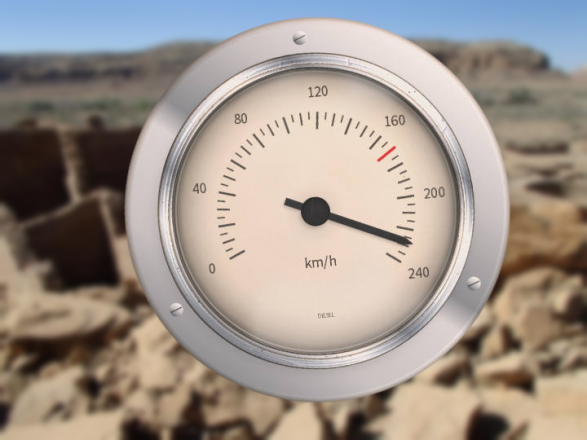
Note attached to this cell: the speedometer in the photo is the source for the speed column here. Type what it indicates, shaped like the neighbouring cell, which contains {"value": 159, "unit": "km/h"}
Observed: {"value": 227.5, "unit": "km/h"}
